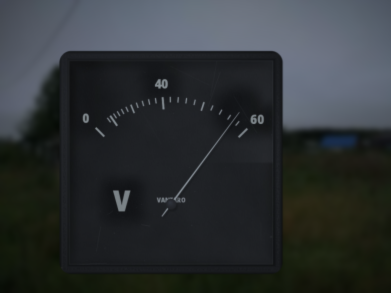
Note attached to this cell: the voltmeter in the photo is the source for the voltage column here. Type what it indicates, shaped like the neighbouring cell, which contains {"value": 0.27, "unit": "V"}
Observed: {"value": 57, "unit": "V"}
